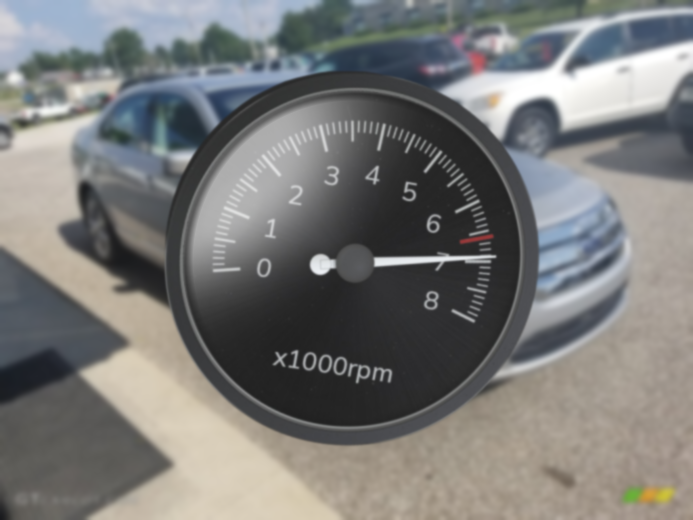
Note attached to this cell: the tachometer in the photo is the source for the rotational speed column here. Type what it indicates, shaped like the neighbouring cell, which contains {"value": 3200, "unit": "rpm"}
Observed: {"value": 6900, "unit": "rpm"}
